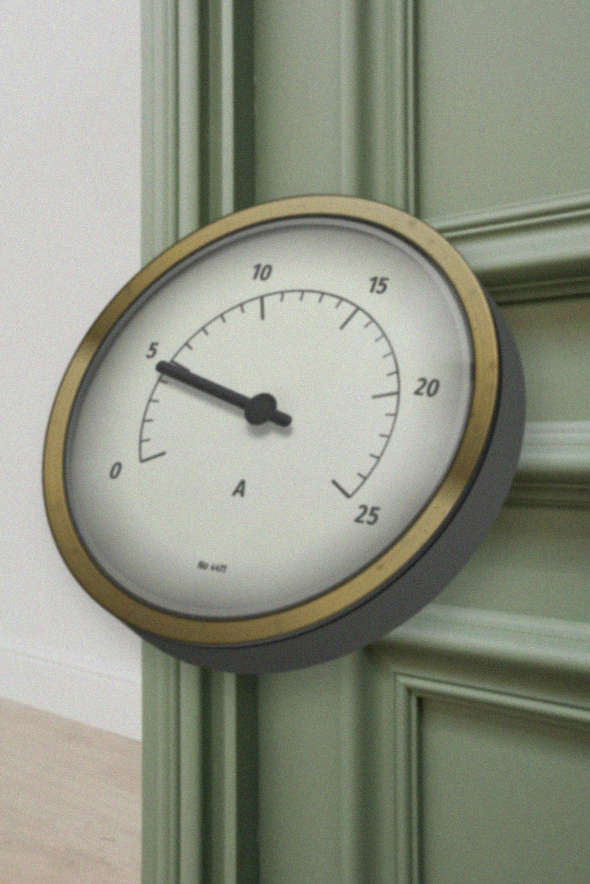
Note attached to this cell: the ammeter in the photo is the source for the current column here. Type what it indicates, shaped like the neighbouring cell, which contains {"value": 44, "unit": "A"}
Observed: {"value": 4.5, "unit": "A"}
